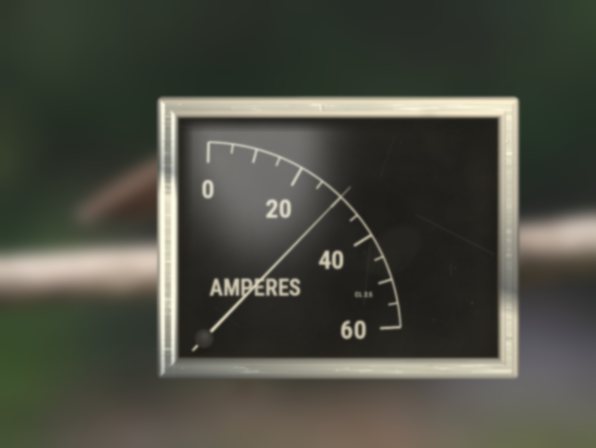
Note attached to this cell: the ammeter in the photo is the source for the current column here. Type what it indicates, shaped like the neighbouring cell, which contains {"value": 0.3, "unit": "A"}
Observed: {"value": 30, "unit": "A"}
